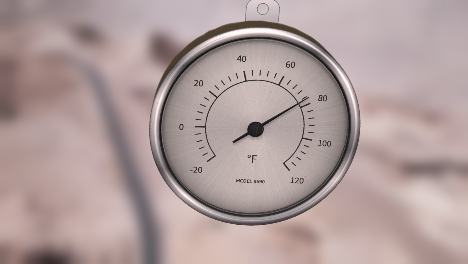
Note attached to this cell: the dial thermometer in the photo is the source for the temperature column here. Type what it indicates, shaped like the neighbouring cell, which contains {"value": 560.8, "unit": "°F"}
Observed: {"value": 76, "unit": "°F"}
